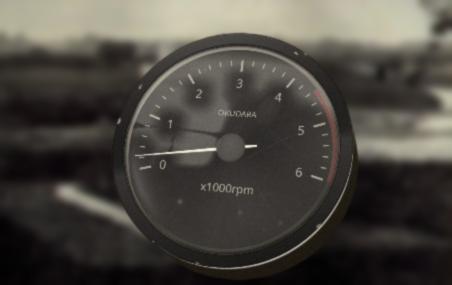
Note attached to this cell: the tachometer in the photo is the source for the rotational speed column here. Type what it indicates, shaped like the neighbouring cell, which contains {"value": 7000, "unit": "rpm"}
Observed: {"value": 200, "unit": "rpm"}
